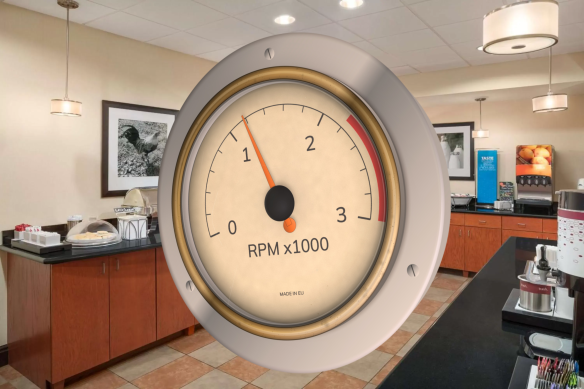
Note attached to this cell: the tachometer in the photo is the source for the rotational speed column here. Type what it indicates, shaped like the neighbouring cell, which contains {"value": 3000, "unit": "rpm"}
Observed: {"value": 1200, "unit": "rpm"}
